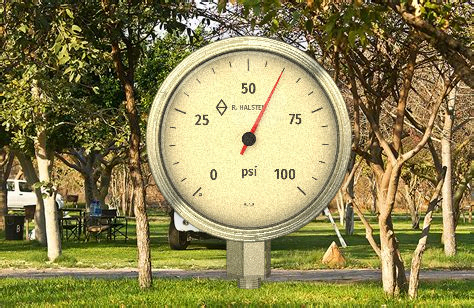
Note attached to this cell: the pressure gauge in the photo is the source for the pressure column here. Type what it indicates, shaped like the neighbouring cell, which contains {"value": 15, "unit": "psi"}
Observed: {"value": 60, "unit": "psi"}
